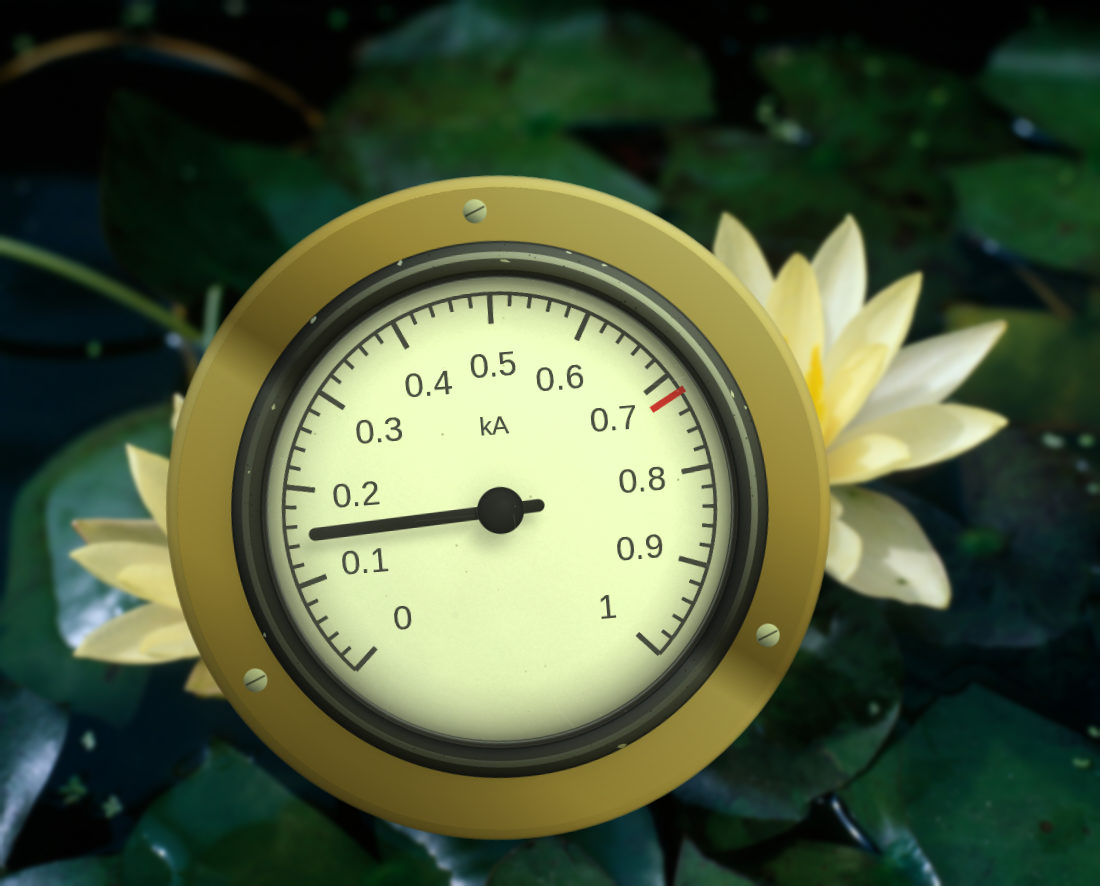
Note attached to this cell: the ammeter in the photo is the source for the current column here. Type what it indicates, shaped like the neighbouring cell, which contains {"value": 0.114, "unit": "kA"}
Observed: {"value": 0.15, "unit": "kA"}
